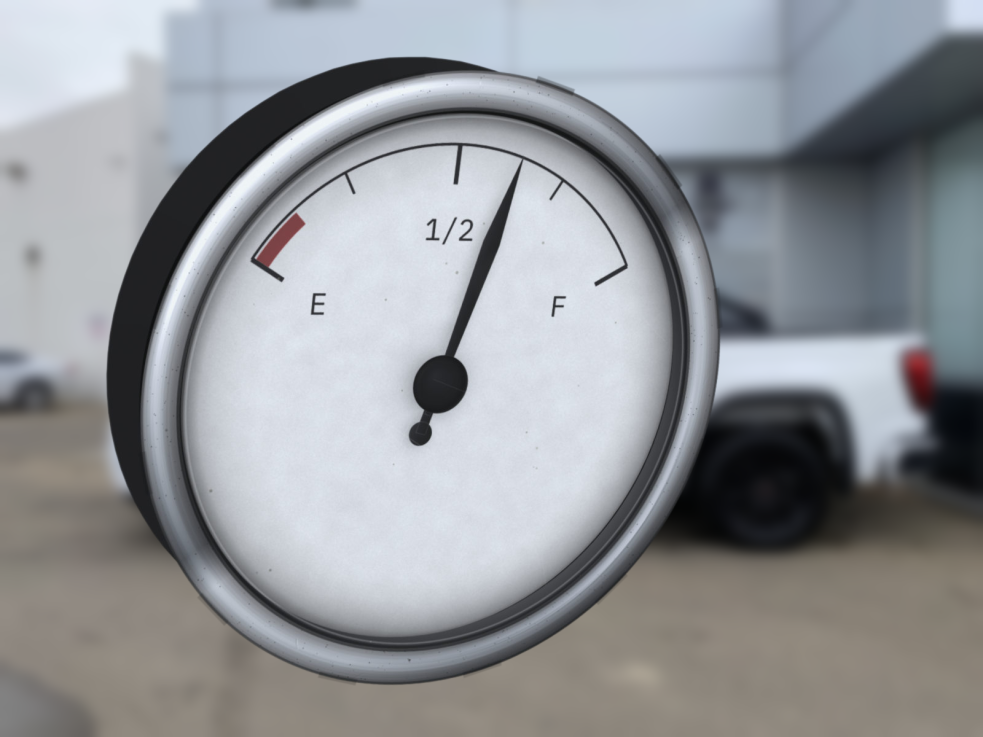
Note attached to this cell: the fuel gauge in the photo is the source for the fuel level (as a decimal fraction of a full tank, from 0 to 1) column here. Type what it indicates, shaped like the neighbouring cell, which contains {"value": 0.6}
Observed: {"value": 0.625}
